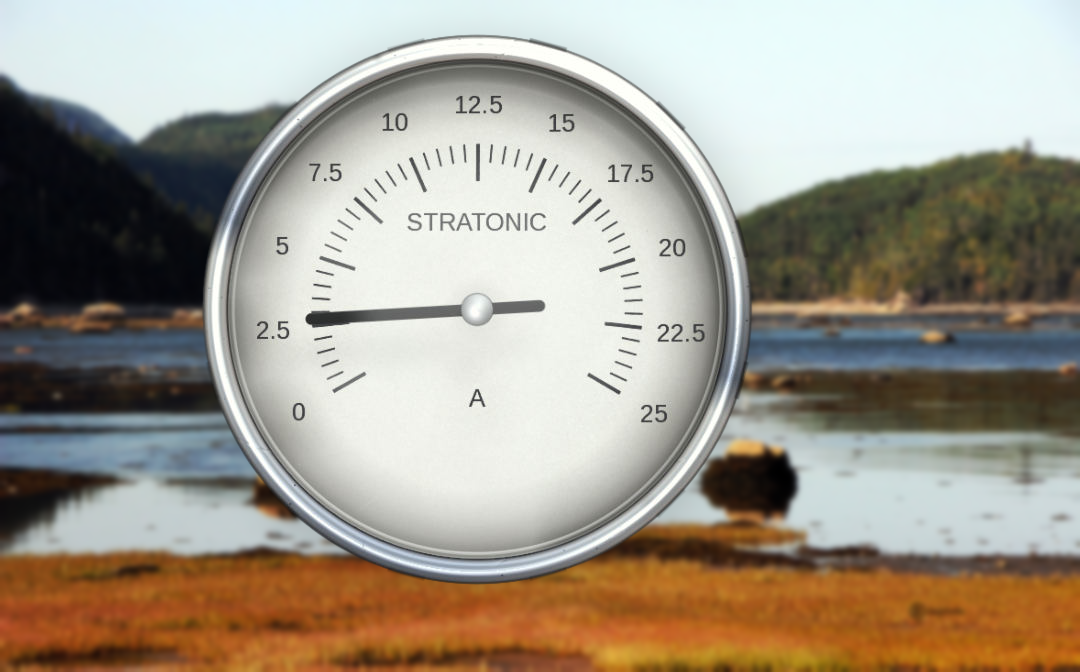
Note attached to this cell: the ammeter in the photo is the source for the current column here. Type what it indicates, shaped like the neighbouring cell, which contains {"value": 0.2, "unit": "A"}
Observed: {"value": 2.75, "unit": "A"}
